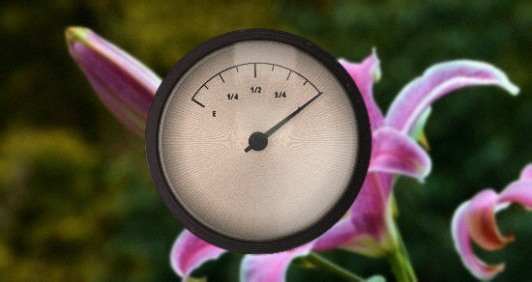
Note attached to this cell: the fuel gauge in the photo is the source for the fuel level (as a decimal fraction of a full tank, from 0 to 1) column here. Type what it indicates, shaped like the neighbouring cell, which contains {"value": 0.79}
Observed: {"value": 1}
